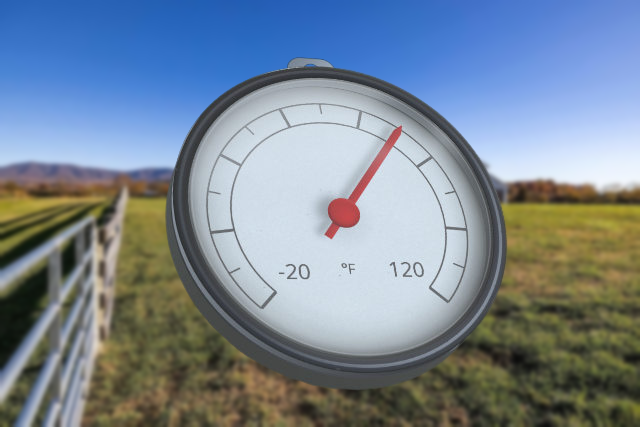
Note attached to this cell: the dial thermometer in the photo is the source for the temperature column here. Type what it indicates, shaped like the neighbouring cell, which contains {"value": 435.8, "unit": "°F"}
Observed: {"value": 70, "unit": "°F"}
